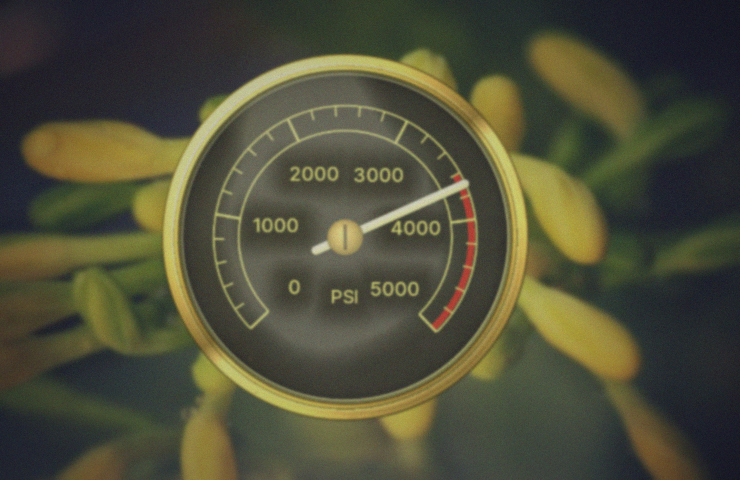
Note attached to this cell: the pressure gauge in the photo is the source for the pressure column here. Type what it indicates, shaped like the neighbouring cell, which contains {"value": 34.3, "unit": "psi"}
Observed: {"value": 3700, "unit": "psi"}
